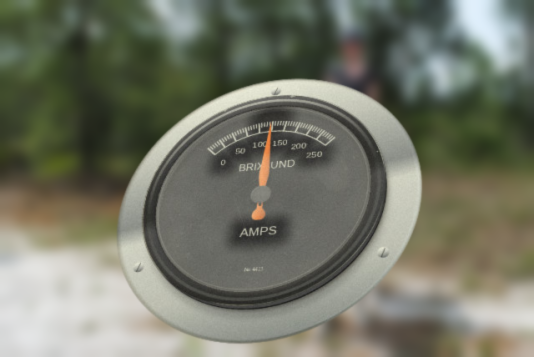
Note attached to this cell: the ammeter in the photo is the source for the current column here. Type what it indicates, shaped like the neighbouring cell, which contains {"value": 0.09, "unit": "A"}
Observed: {"value": 125, "unit": "A"}
